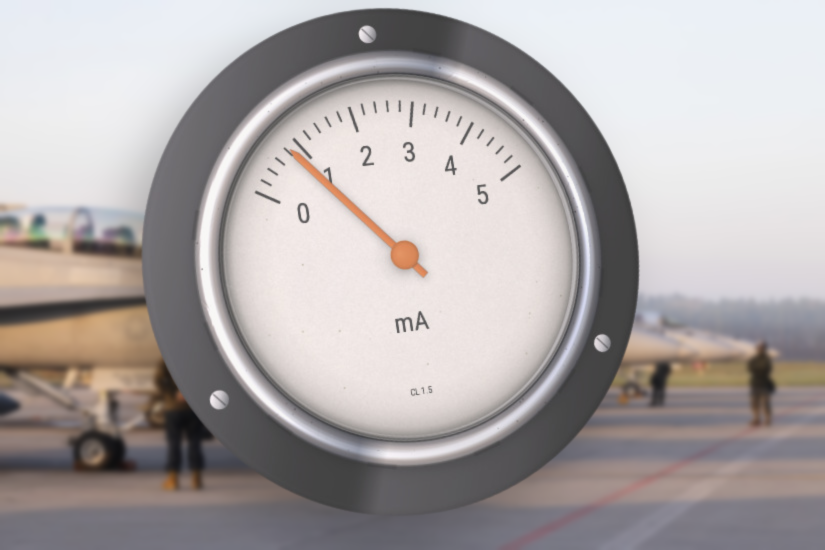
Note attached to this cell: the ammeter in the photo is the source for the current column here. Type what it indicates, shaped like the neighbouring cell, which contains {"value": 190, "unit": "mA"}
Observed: {"value": 0.8, "unit": "mA"}
